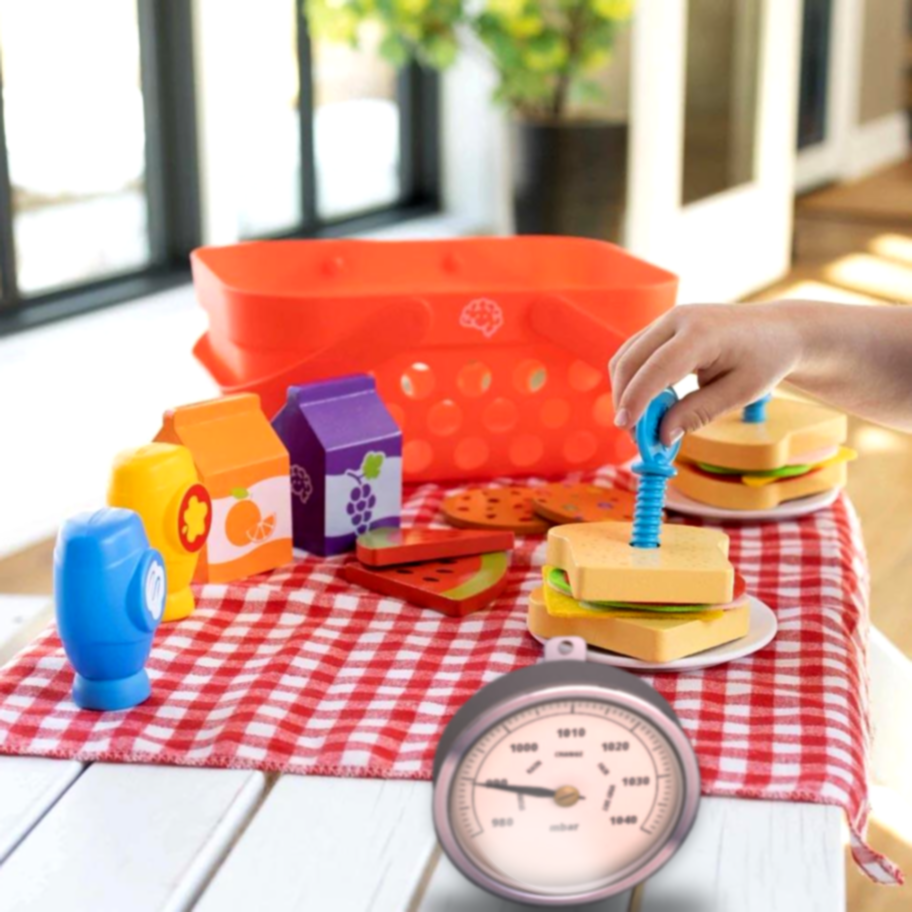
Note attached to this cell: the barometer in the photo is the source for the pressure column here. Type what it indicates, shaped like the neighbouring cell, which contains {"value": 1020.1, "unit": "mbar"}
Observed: {"value": 990, "unit": "mbar"}
